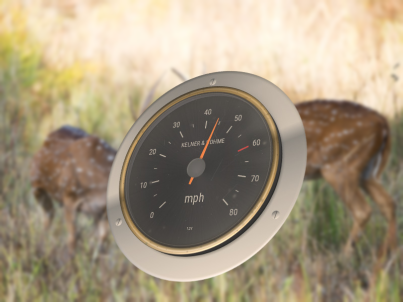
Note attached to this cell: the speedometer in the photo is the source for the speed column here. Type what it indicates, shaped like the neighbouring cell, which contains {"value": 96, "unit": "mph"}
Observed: {"value": 45, "unit": "mph"}
